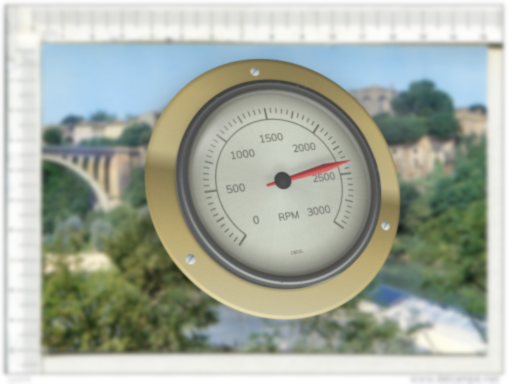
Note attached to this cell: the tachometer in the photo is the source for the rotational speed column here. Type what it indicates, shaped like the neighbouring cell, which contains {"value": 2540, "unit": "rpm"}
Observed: {"value": 2400, "unit": "rpm"}
